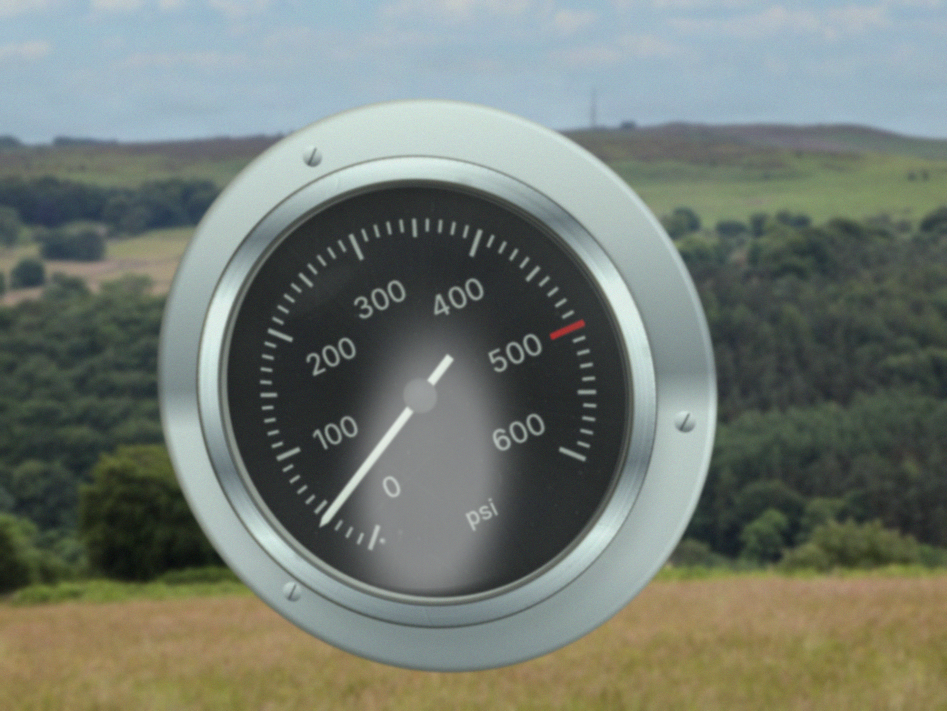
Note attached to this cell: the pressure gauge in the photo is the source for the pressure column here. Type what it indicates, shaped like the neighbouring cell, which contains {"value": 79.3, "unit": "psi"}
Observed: {"value": 40, "unit": "psi"}
